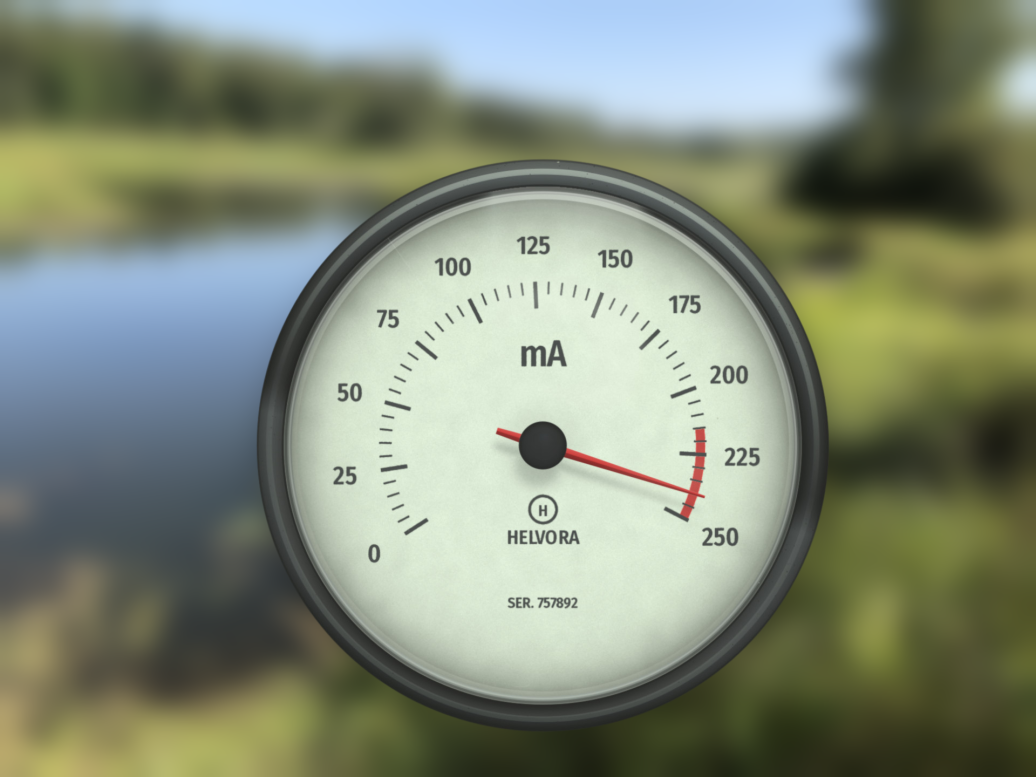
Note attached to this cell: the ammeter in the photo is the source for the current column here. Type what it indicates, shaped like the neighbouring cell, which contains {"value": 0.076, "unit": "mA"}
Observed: {"value": 240, "unit": "mA"}
